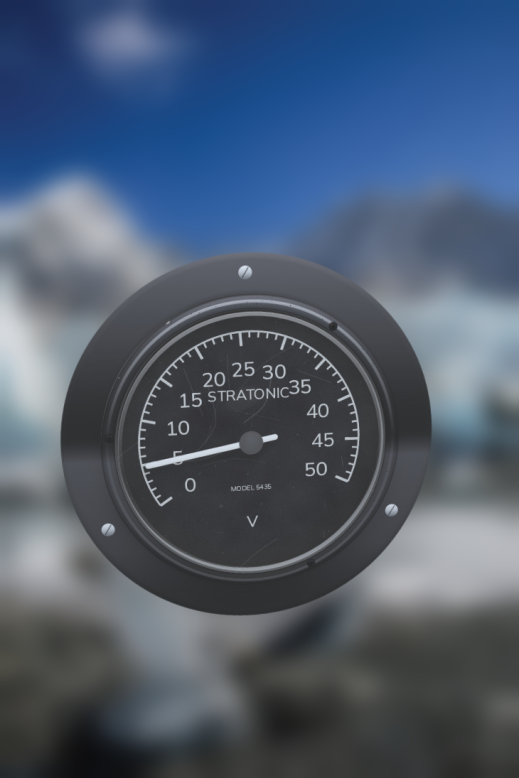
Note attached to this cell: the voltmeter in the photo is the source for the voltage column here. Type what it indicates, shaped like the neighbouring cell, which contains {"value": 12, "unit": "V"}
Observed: {"value": 5, "unit": "V"}
